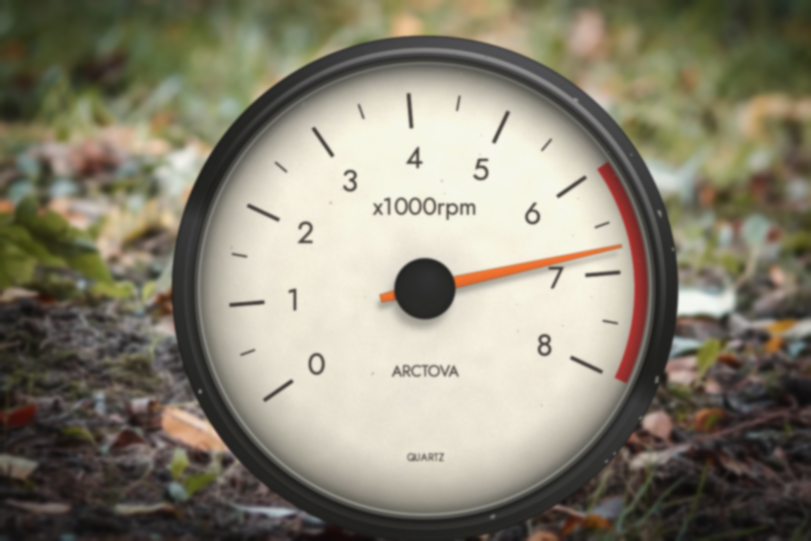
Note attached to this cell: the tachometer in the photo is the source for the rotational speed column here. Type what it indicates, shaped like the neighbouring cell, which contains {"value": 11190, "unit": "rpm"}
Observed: {"value": 6750, "unit": "rpm"}
